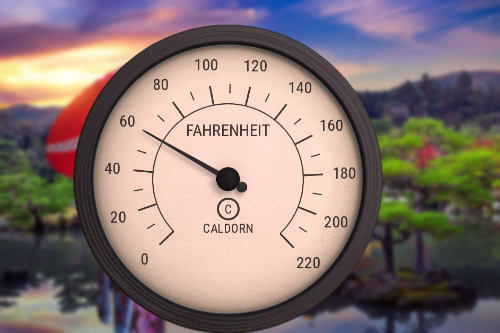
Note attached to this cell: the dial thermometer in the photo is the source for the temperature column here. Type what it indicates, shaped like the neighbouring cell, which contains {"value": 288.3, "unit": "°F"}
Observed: {"value": 60, "unit": "°F"}
